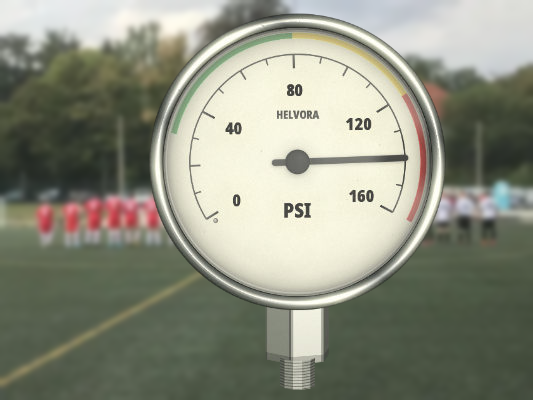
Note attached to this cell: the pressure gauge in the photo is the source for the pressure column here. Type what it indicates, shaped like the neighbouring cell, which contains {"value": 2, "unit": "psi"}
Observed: {"value": 140, "unit": "psi"}
